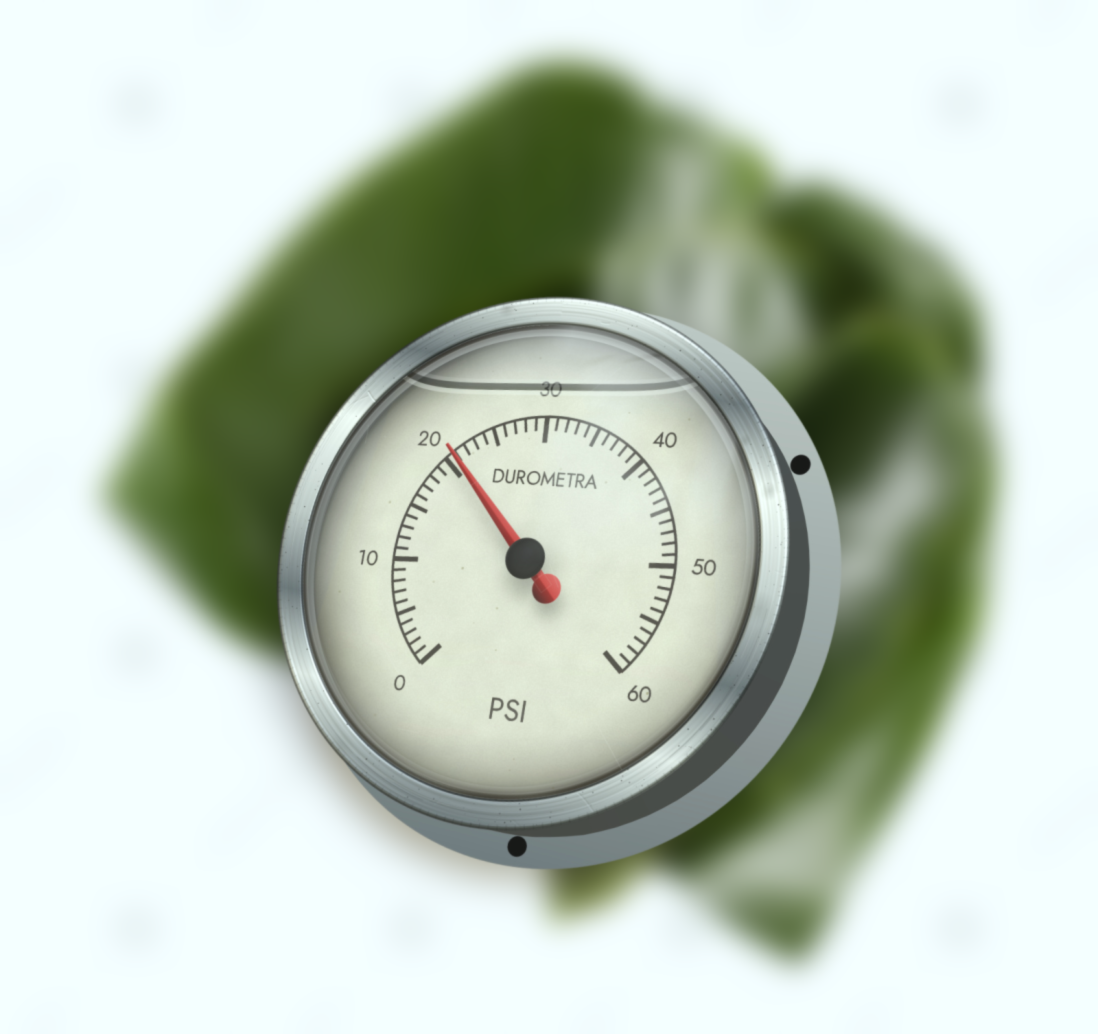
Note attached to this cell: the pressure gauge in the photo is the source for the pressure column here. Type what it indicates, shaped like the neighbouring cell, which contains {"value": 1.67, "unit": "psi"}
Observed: {"value": 21, "unit": "psi"}
